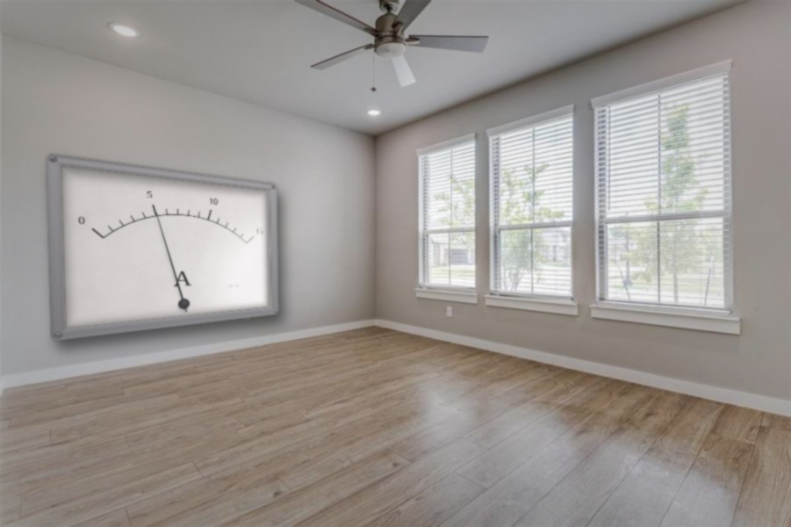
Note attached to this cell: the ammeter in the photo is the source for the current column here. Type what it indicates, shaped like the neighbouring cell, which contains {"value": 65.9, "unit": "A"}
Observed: {"value": 5, "unit": "A"}
